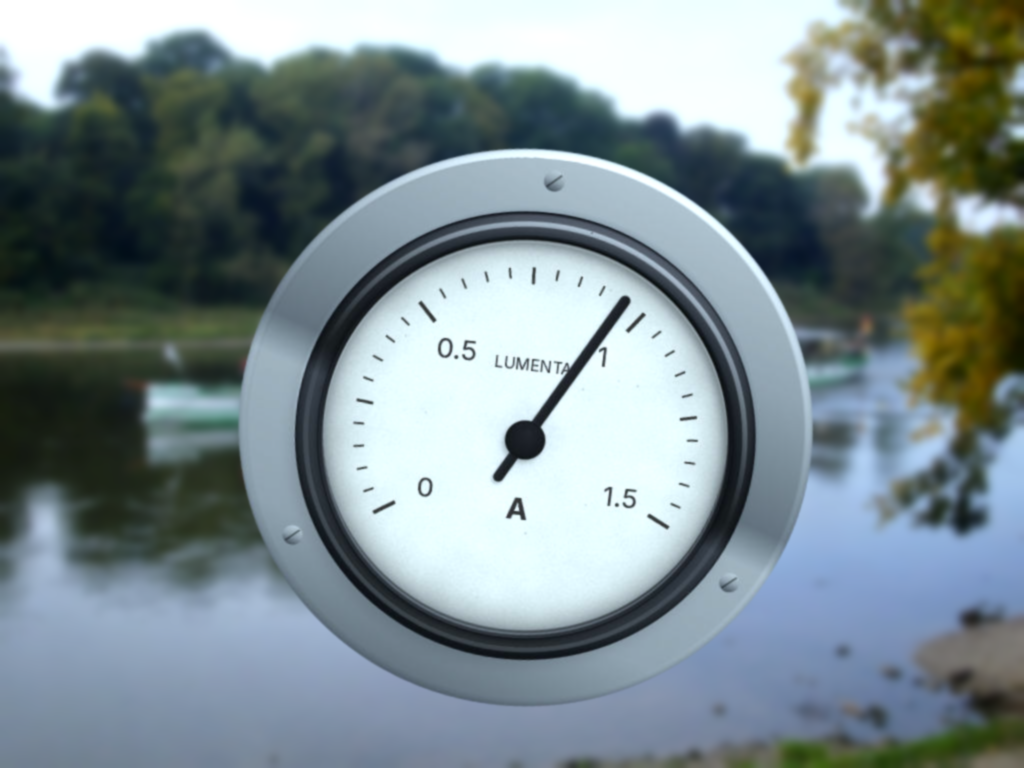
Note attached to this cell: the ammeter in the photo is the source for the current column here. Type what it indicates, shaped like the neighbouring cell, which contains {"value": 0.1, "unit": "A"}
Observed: {"value": 0.95, "unit": "A"}
